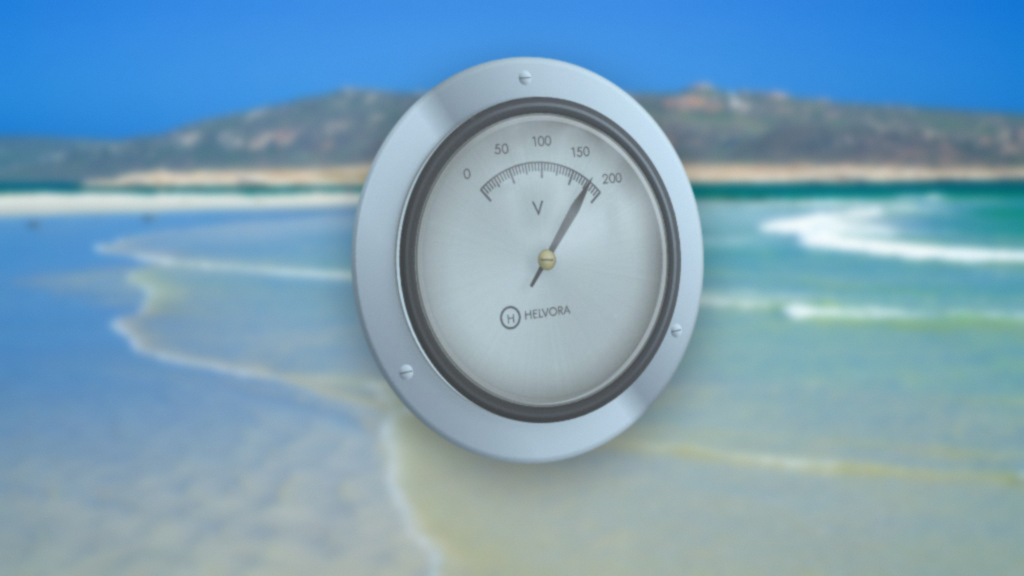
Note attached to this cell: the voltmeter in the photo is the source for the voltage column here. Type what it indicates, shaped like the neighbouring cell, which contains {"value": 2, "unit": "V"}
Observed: {"value": 175, "unit": "V"}
